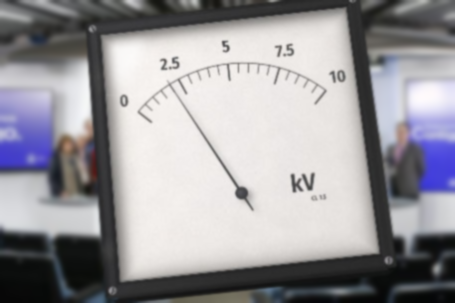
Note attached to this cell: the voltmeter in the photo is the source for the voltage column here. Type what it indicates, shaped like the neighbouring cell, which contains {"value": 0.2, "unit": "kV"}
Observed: {"value": 2, "unit": "kV"}
